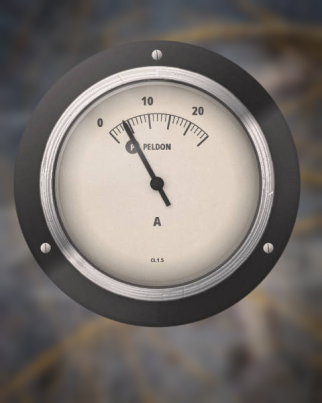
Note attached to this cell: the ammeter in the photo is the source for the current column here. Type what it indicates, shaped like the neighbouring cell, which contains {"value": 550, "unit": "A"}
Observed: {"value": 4, "unit": "A"}
